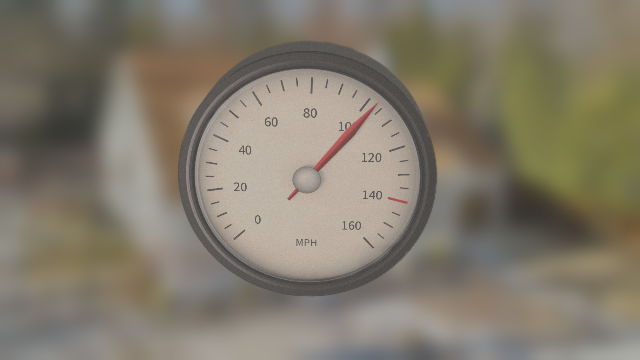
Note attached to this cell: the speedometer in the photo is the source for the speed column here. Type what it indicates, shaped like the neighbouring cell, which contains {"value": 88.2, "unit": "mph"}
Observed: {"value": 102.5, "unit": "mph"}
